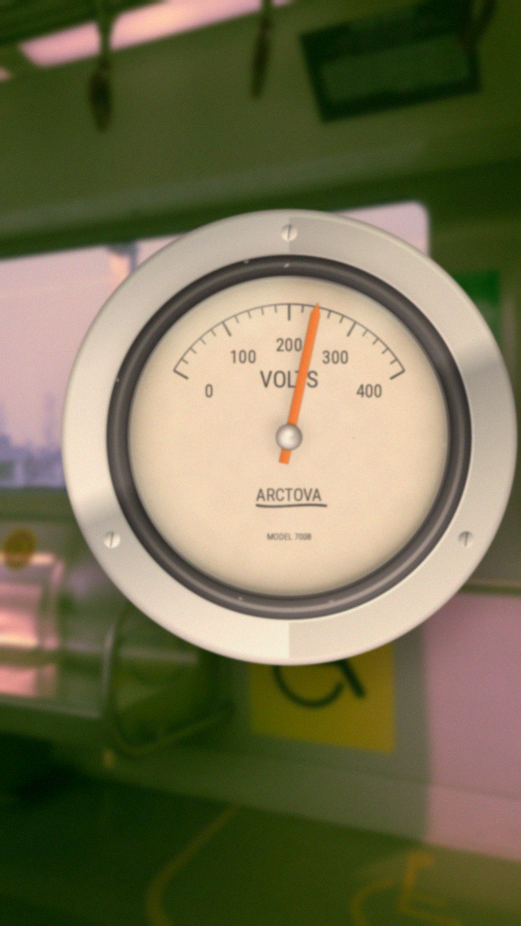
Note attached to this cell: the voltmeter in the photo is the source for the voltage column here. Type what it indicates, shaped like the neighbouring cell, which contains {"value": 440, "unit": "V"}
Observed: {"value": 240, "unit": "V"}
